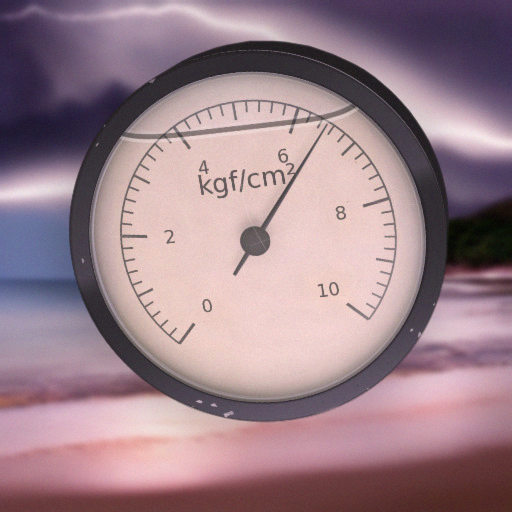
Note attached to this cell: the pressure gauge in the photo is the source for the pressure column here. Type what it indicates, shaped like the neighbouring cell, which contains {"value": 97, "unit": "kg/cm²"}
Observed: {"value": 6.5, "unit": "kg/cm²"}
